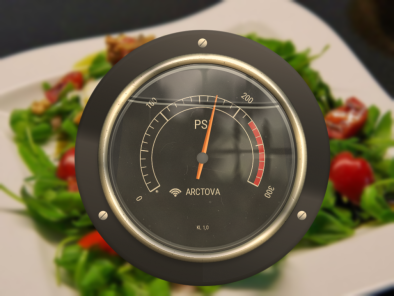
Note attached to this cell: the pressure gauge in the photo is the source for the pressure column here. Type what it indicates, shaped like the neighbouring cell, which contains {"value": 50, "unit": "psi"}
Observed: {"value": 170, "unit": "psi"}
